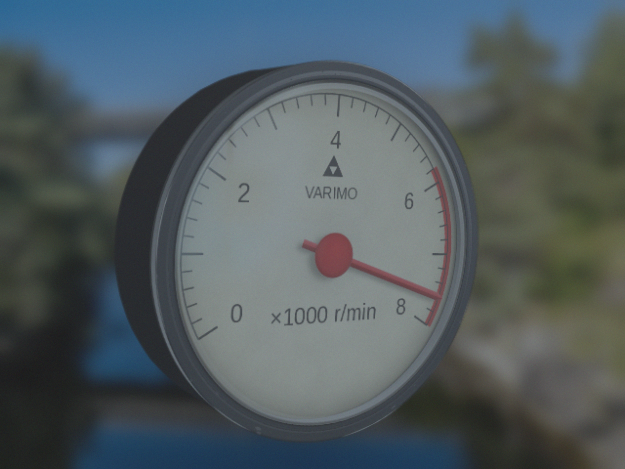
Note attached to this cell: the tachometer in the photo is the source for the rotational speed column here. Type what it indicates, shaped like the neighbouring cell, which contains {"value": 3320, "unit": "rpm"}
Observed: {"value": 7600, "unit": "rpm"}
